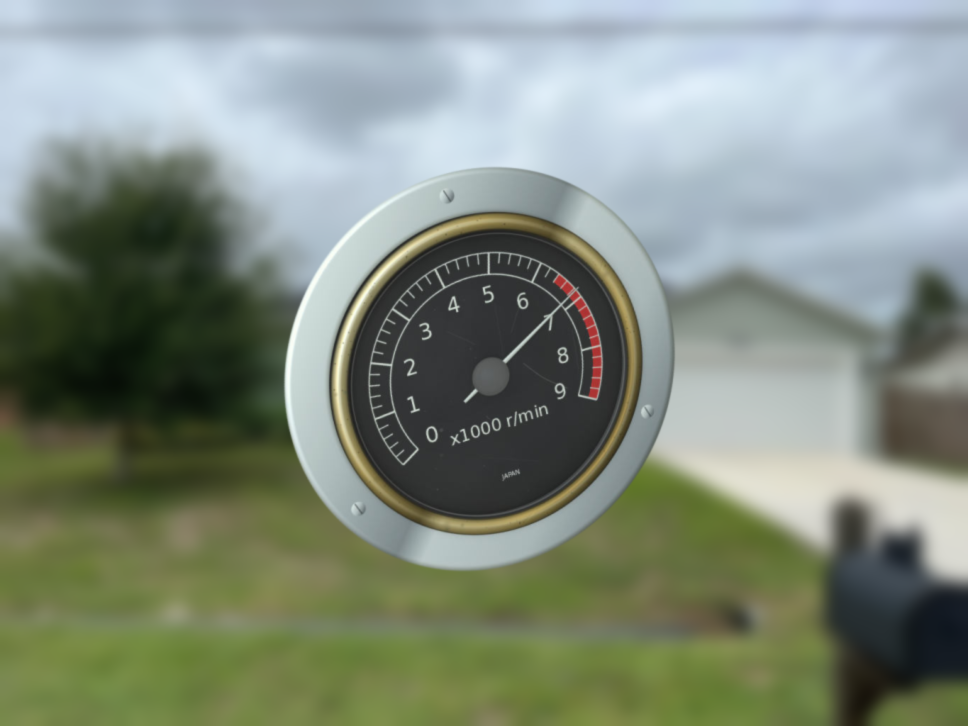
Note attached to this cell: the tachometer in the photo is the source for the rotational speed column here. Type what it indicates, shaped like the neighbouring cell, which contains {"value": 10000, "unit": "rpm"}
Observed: {"value": 6800, "unit": "rpm"}
